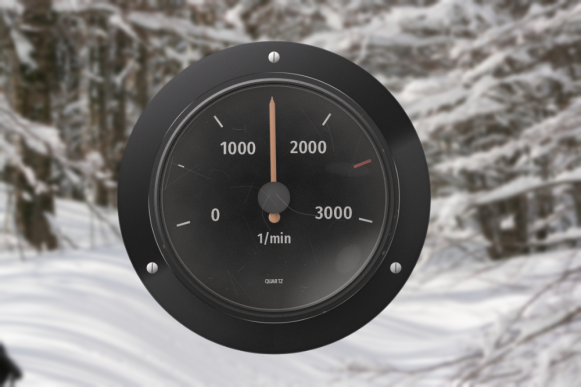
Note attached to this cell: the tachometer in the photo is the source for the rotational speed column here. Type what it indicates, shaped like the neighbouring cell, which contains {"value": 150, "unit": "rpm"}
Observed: {"value": 1500, "unit": "rpm"}
